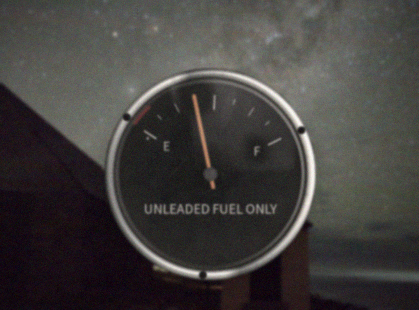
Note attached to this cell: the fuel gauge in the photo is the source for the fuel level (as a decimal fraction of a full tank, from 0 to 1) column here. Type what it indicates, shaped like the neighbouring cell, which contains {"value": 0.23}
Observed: {"value": 0.375}
